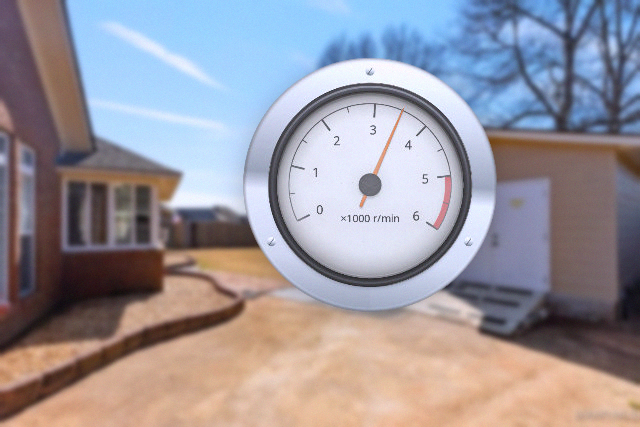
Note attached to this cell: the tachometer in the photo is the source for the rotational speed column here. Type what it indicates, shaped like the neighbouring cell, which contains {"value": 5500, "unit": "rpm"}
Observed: {"value": 3500, "unit": "rpm"}
